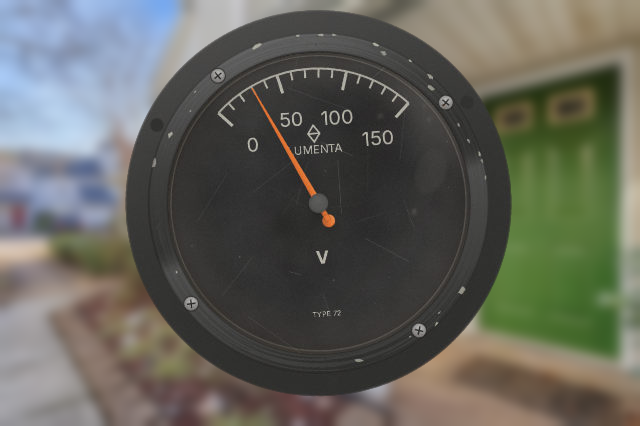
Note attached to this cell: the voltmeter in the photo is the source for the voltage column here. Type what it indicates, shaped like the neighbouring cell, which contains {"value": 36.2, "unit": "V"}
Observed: {"value": 30, "unit": "V"}
